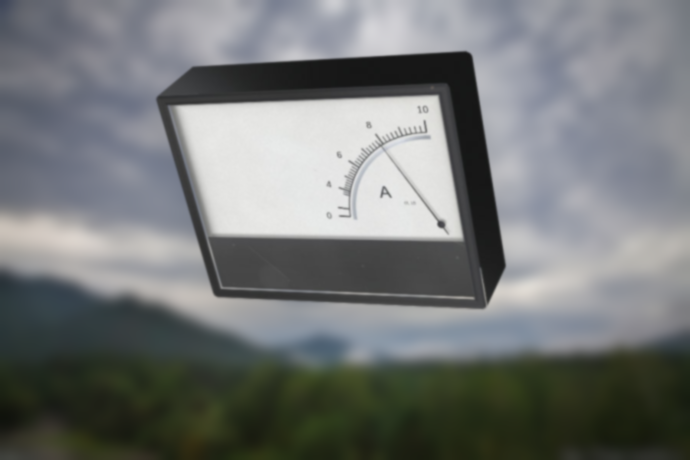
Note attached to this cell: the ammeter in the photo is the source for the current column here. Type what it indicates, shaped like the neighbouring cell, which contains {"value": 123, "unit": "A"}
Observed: {"value": 8, "unit": "A"}
